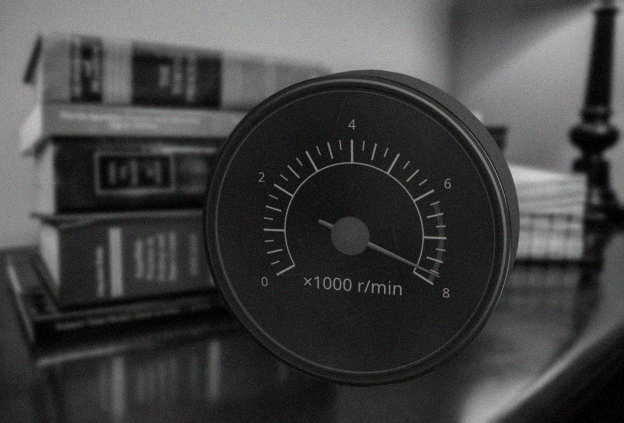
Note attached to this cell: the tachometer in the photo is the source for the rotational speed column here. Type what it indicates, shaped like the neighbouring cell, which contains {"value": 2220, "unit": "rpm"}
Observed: {"value": 7750, "unit": "rpm"}
